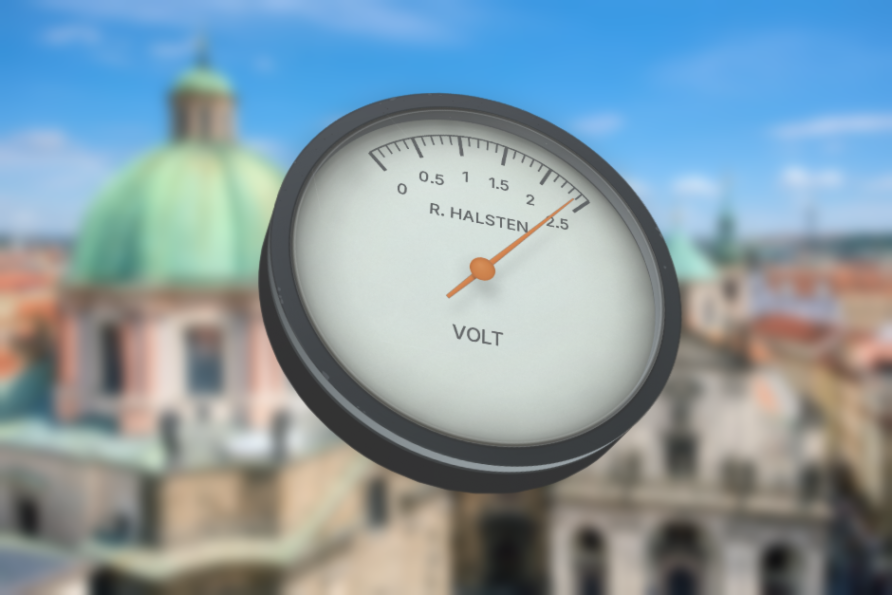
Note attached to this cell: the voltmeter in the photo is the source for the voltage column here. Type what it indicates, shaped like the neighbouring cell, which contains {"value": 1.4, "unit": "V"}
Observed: {"value": 2.4, "unit": "V"}
